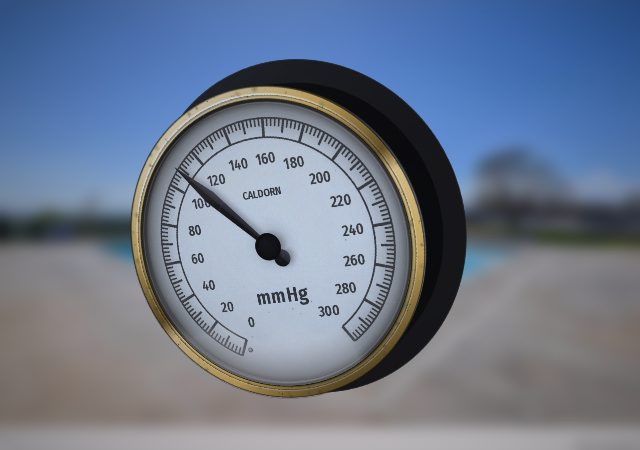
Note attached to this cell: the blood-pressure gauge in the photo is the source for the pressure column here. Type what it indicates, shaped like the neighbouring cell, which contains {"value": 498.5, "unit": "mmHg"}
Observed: {"value": 110, "unit": "mmHg"}
